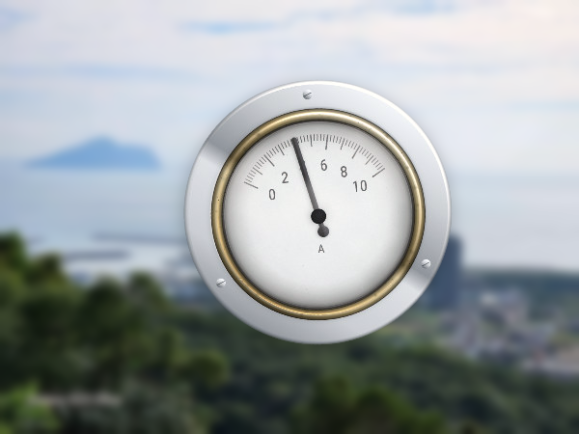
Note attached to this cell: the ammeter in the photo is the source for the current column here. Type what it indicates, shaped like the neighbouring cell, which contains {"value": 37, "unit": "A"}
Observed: {"value": 4, "unit": "A"}
